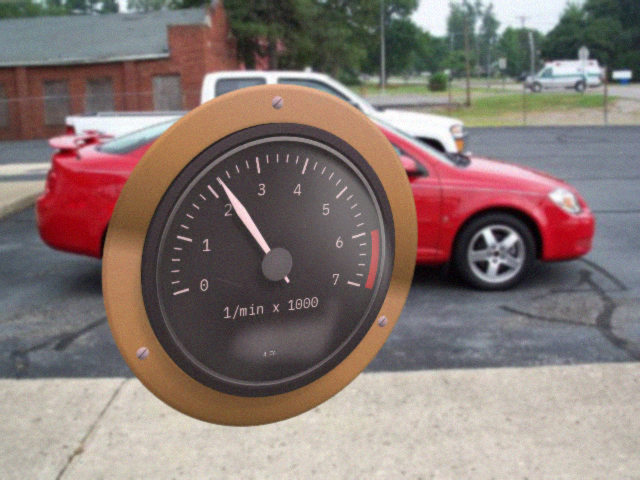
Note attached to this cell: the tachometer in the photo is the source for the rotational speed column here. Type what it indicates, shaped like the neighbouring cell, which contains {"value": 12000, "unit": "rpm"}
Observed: {"value": 2200, "unit": "rpm"}
